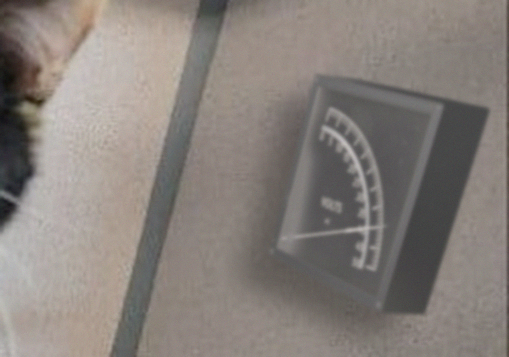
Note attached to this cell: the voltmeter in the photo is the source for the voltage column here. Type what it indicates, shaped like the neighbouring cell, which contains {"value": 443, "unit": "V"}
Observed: {"value": 40, "unit": "V"}
